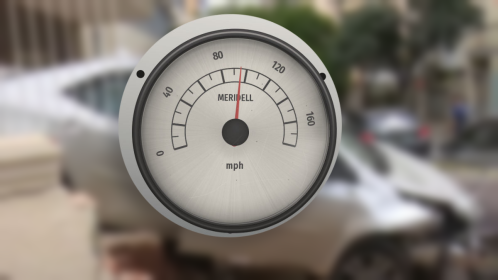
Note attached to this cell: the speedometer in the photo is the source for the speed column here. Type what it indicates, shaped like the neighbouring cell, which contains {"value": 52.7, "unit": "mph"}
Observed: {"value": 95, "unit": "mph"}
